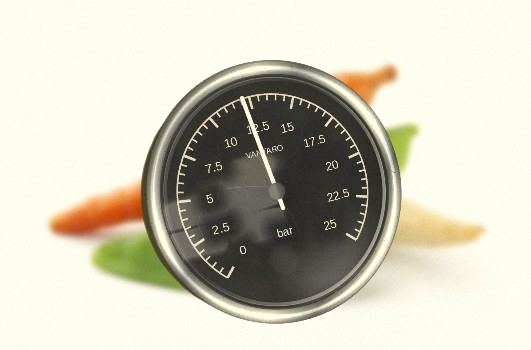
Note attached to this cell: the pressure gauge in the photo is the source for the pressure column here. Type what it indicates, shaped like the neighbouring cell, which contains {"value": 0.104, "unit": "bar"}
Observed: {"value": 12, "unit": "bar"}
